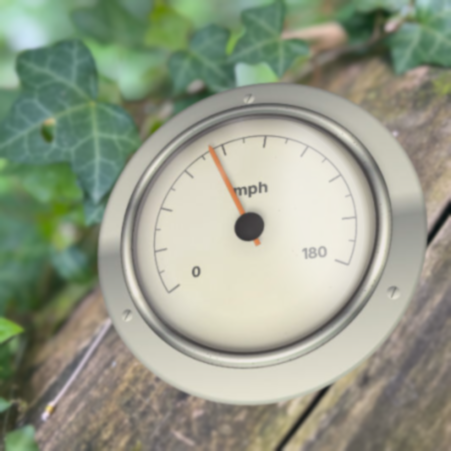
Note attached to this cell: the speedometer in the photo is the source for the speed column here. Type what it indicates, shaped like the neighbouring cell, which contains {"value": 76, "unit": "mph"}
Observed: {"value": 75, "unit": "mph"}
